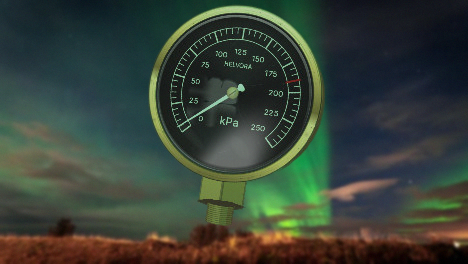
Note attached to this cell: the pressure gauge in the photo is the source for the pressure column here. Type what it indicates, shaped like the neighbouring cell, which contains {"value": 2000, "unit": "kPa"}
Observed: {"value": 5, "unit": "kPa"}
